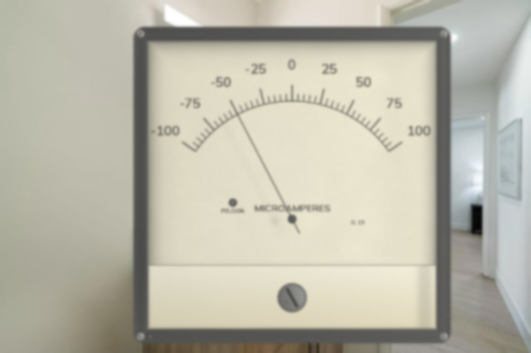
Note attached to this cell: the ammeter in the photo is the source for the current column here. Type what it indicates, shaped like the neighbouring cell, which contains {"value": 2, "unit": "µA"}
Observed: {"value": -50, "unit": "µA"}
